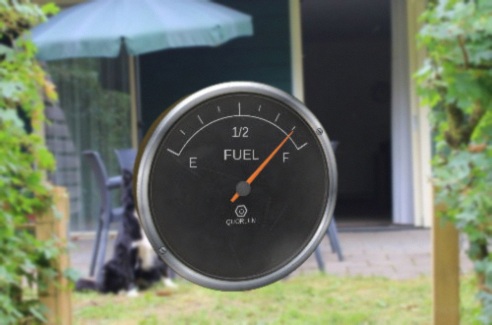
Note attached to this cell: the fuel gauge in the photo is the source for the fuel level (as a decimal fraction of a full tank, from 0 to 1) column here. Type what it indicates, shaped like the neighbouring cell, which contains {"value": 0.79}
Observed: {"value": 0.875}
